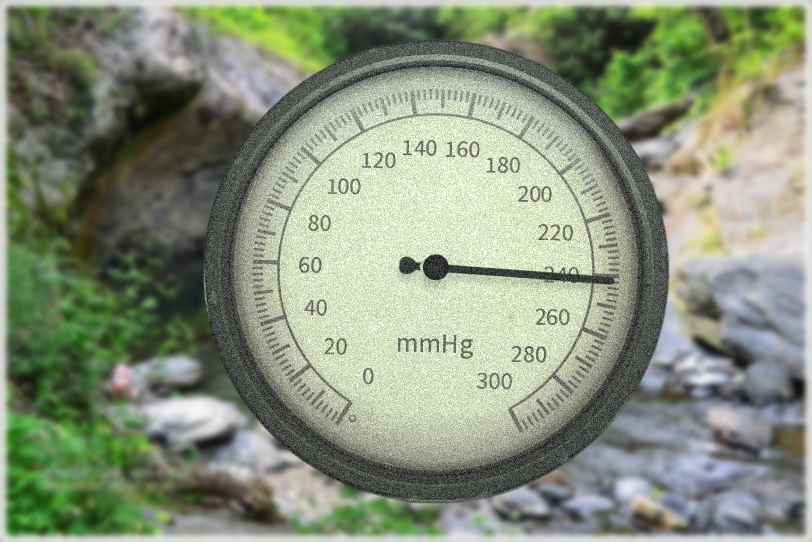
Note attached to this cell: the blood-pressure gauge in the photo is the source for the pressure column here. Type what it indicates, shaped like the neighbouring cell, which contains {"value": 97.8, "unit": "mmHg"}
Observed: {"value": 242, "unit": "mmHg"}
